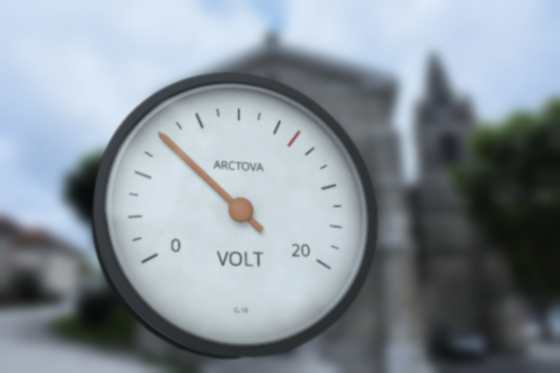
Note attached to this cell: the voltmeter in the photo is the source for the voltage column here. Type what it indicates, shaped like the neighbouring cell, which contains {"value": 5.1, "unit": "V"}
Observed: {"value": 6, "unit": "V"}
